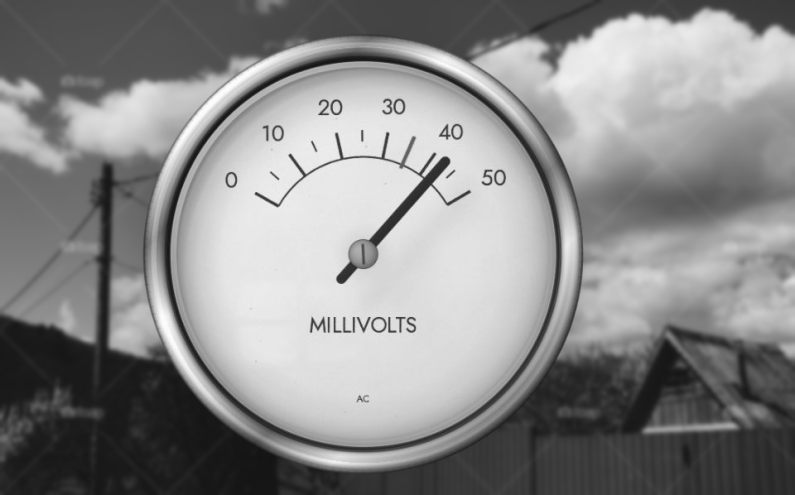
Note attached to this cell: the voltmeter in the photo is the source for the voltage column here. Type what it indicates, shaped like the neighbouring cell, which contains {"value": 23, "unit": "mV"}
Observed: {"value": 42.5, "unit": "mV"}
